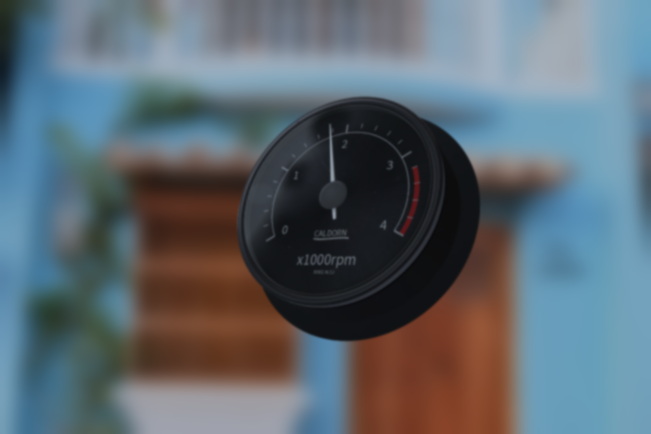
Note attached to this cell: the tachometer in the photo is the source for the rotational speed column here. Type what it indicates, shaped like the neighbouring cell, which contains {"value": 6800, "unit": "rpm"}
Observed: {"value": 1800, "unit": "rpm"}
